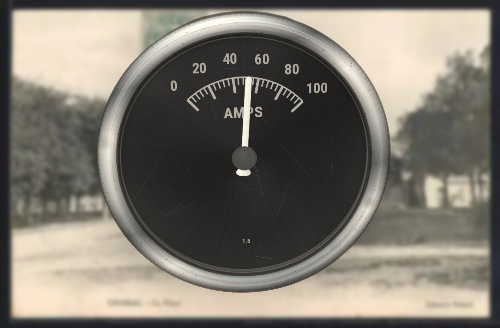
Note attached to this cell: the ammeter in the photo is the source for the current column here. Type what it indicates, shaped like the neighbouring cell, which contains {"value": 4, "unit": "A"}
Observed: {"value": 52, "unit": "A"}
